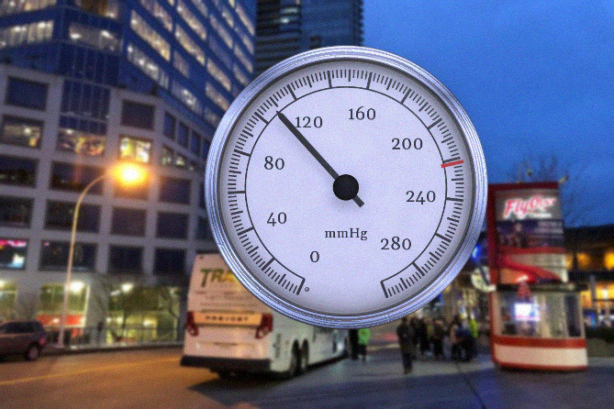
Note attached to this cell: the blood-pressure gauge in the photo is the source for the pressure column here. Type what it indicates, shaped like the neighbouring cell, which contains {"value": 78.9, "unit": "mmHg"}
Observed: {"value": 108, "unit": "mmHg"}
